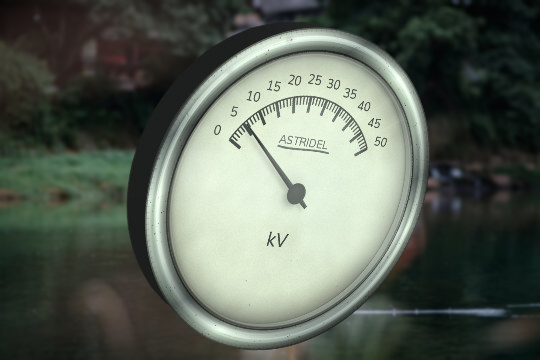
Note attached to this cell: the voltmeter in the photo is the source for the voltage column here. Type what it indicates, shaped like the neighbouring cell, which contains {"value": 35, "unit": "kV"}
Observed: {"value": 5, "unit": "kV"}
